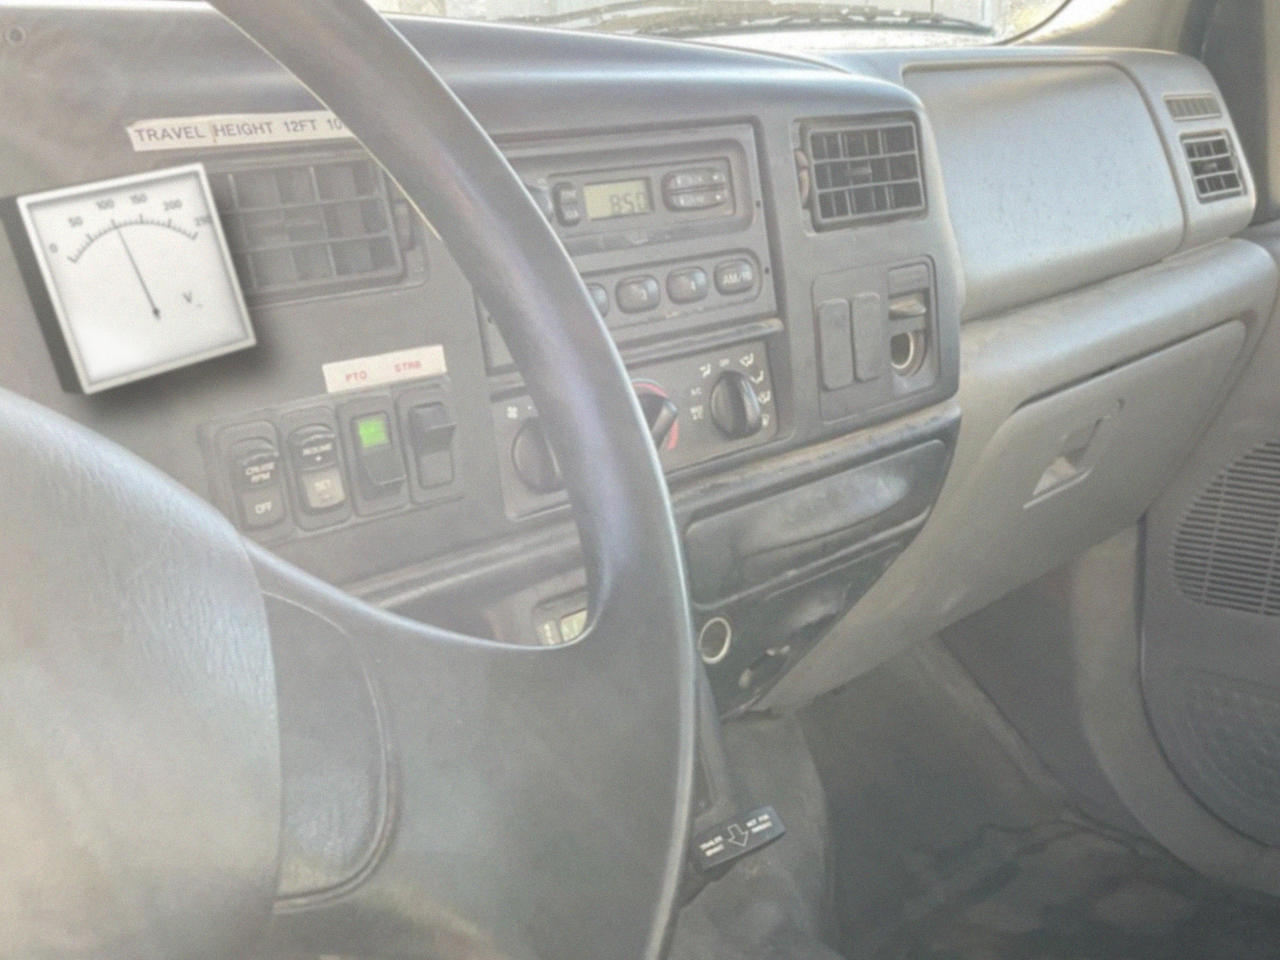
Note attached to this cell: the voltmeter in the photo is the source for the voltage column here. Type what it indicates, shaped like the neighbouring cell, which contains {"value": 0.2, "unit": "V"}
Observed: {"value": 100, "unit": "V"}
